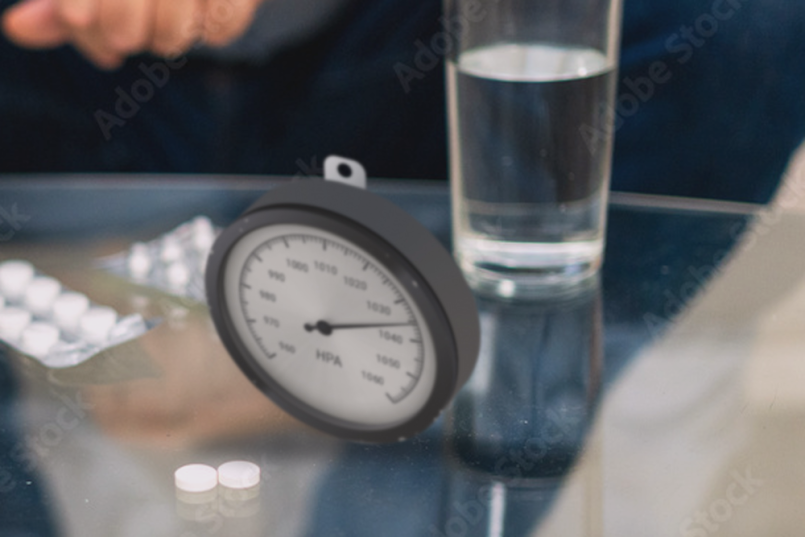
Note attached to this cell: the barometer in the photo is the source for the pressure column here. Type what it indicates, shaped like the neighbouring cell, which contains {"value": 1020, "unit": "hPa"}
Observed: {"value": 1035, "unit": "hPa"}
